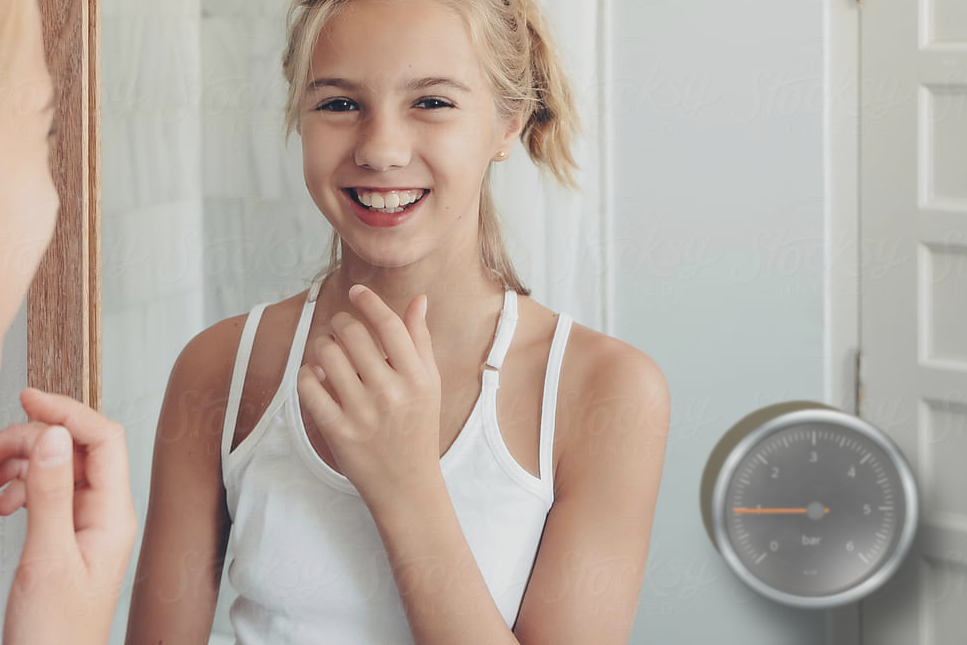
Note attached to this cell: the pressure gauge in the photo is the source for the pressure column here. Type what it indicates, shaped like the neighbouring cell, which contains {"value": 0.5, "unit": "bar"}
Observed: {"value": 1, "unit": "bar"}
